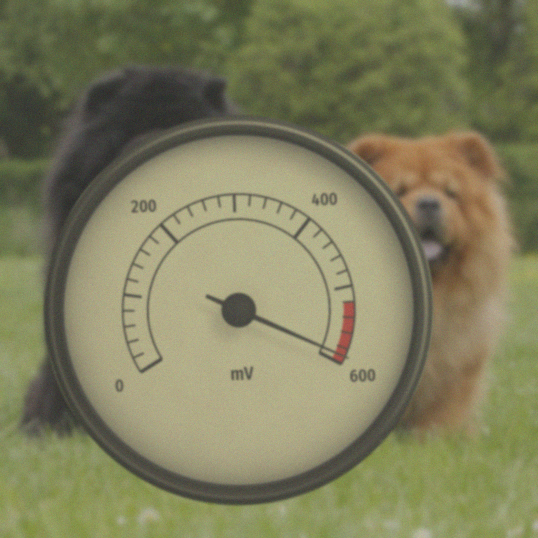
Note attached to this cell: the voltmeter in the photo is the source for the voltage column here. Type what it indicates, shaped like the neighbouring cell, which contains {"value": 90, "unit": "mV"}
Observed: {"value": 590, "unit": "mV"}
